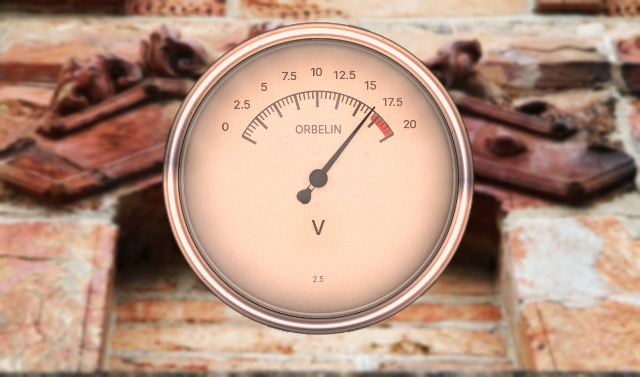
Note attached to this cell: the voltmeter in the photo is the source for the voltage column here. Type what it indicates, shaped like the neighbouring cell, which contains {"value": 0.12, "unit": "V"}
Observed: {"value": 16.5, "unit": "V"}
